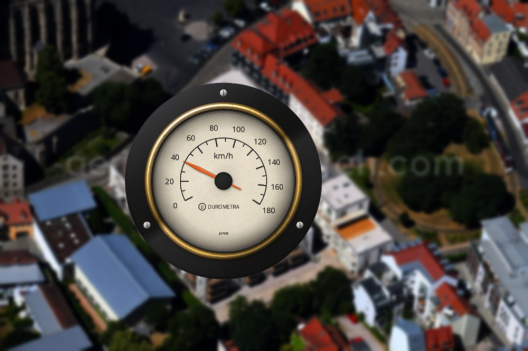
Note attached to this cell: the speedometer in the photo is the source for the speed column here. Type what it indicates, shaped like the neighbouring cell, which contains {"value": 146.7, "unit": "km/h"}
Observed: {"value": 40, "unit": "km/h"}
